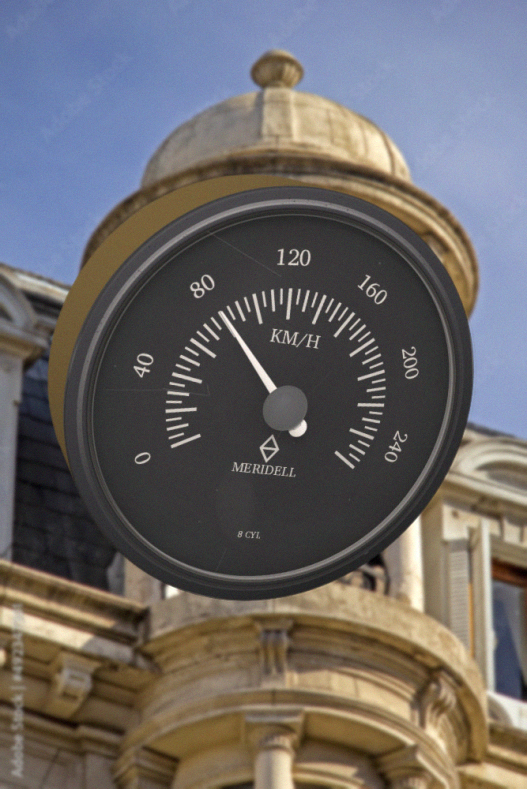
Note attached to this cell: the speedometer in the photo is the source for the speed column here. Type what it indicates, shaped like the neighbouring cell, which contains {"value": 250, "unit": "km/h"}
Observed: {"value": 80, "unit": "km/h"}
